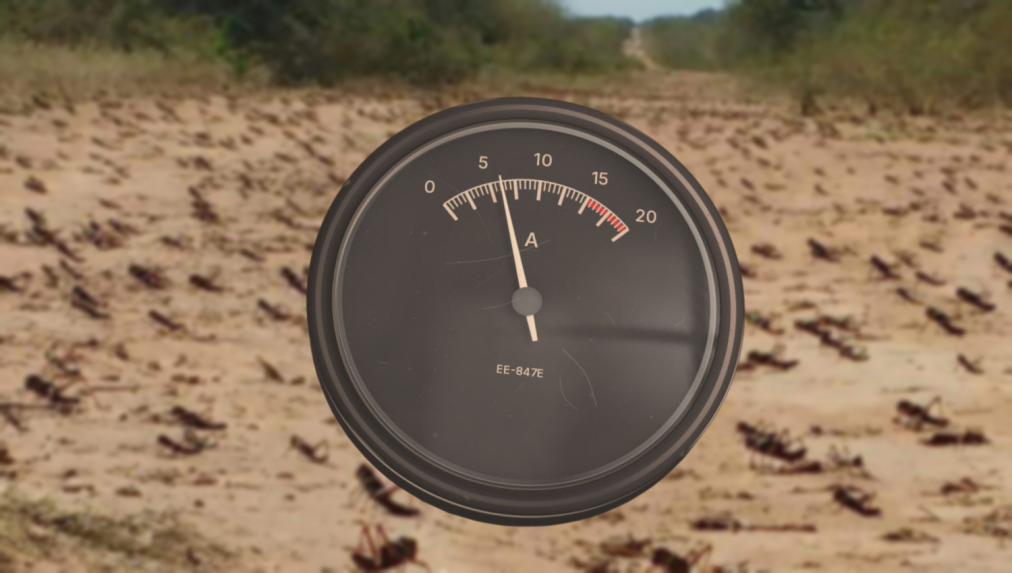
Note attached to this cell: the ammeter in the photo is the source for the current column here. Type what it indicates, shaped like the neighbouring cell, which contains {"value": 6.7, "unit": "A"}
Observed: {"value": 6, "unit": "A"}
